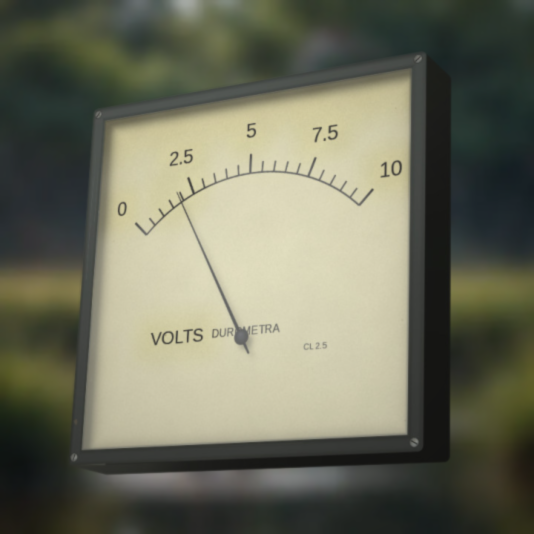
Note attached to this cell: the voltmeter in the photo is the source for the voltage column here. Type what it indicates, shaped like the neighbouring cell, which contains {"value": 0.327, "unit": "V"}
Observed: {"value": 2, "unit": "V"}
